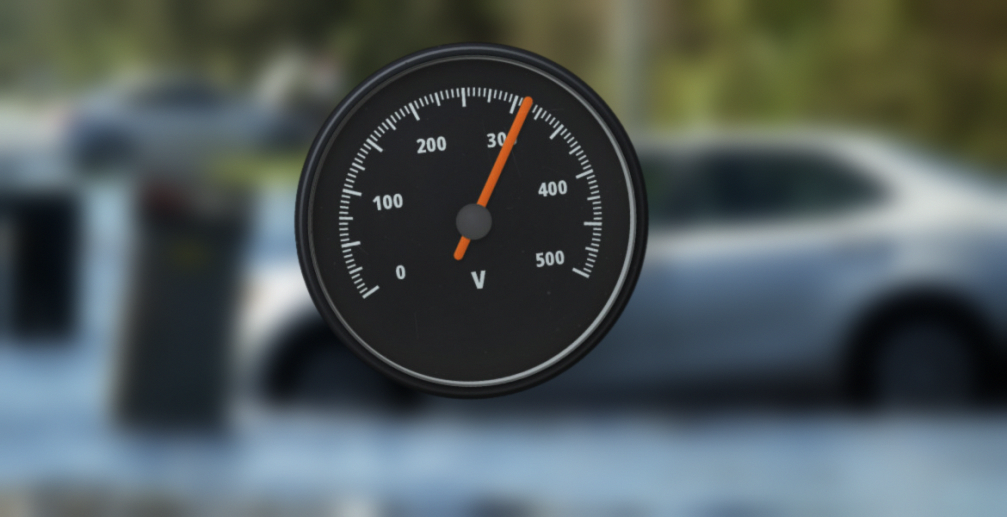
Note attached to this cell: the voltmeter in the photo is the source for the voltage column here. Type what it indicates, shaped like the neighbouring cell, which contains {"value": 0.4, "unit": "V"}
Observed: {"value": 310, "unit": "V"}
